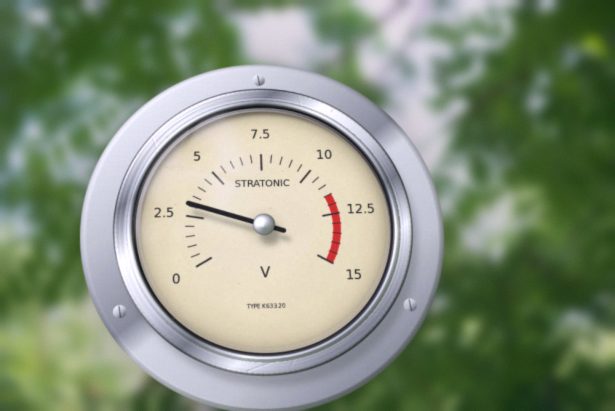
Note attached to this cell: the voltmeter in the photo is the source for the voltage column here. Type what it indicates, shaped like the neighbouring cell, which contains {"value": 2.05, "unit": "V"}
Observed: {"value": 3, "unit": "V"}
